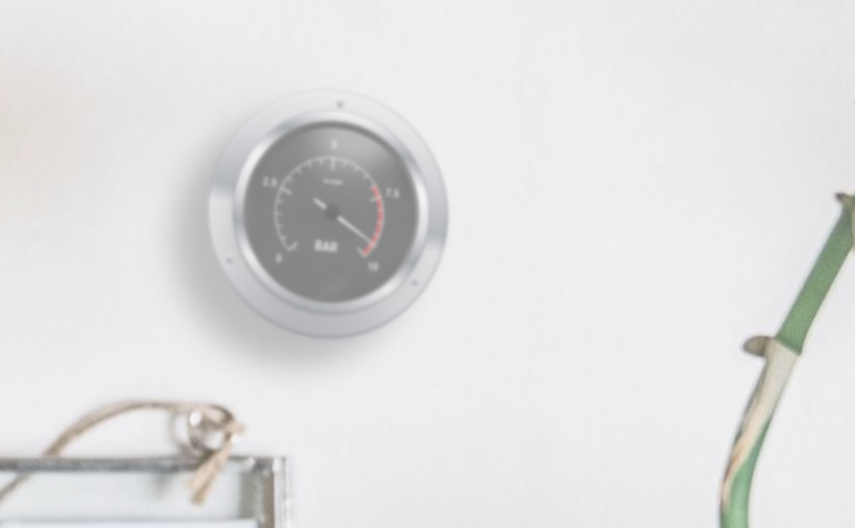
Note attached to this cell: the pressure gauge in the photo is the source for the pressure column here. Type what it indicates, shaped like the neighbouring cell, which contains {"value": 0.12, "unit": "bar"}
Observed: {"value": 9.5, "unit": "bar"}
